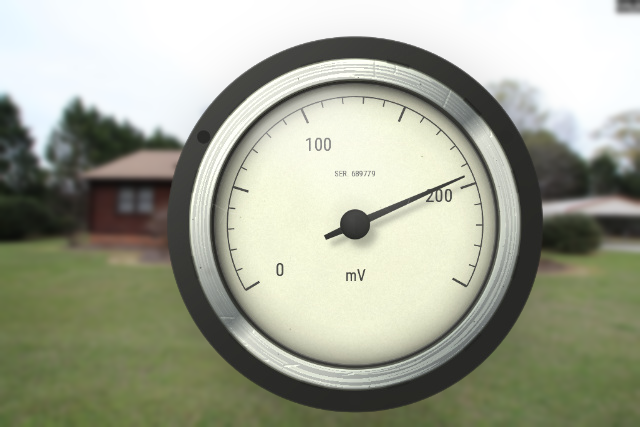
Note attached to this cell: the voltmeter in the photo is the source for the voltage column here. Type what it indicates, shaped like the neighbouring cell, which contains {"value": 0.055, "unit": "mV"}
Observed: {"value": 195, "unit": "mV"}
